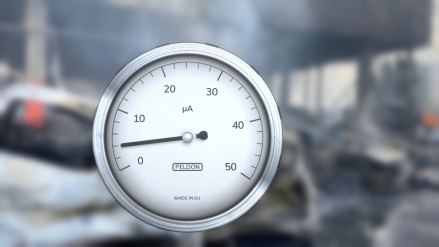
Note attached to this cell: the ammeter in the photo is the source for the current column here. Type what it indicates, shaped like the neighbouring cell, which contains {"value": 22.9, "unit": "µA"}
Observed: {"value": 4, "unit": "µA"}
